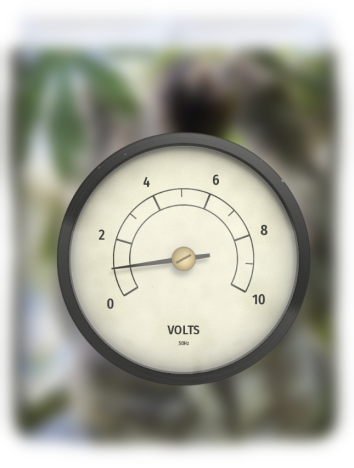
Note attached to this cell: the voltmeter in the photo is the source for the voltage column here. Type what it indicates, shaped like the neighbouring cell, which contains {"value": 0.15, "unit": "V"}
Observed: {"value": 1, "unit": "V"}
